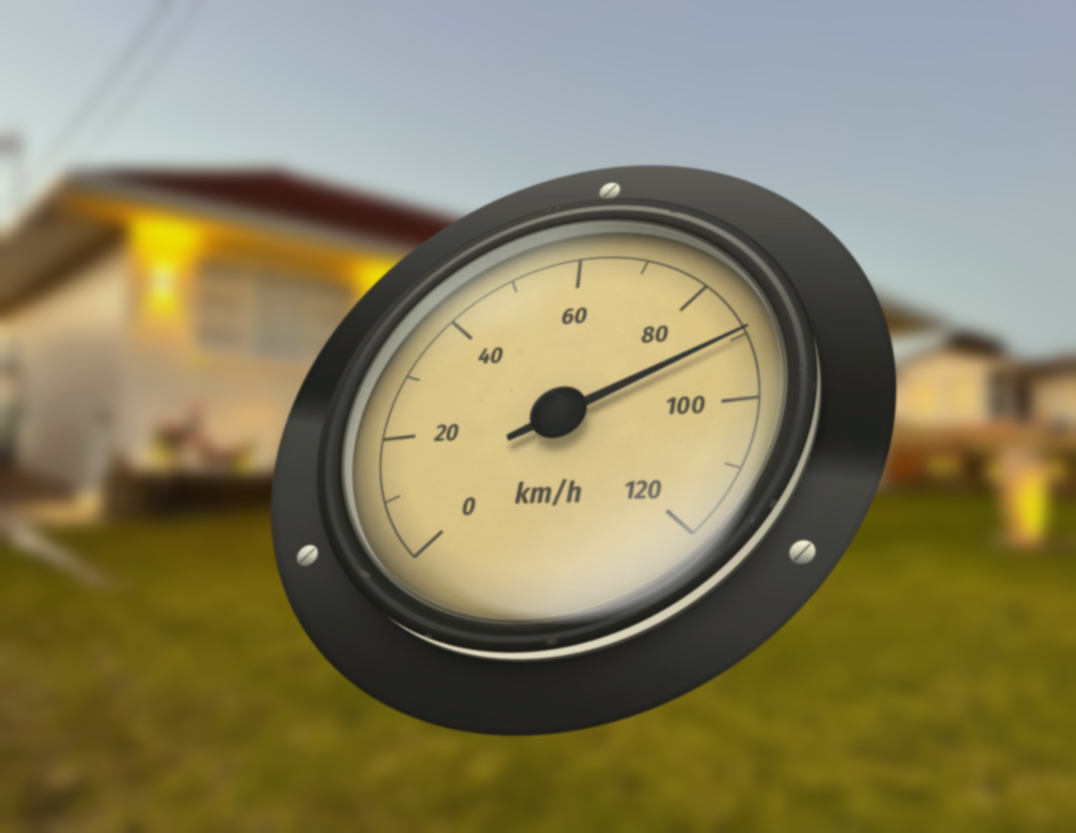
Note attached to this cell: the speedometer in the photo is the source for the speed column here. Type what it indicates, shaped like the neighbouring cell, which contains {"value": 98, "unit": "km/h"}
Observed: {"value": 90, "unit": "km/h"}
